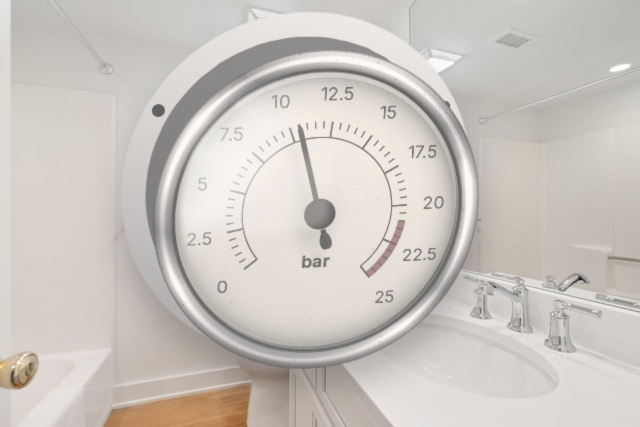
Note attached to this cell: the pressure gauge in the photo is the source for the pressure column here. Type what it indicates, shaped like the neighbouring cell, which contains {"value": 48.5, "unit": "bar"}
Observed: {"value": 10.5, "unit": "bar"}
